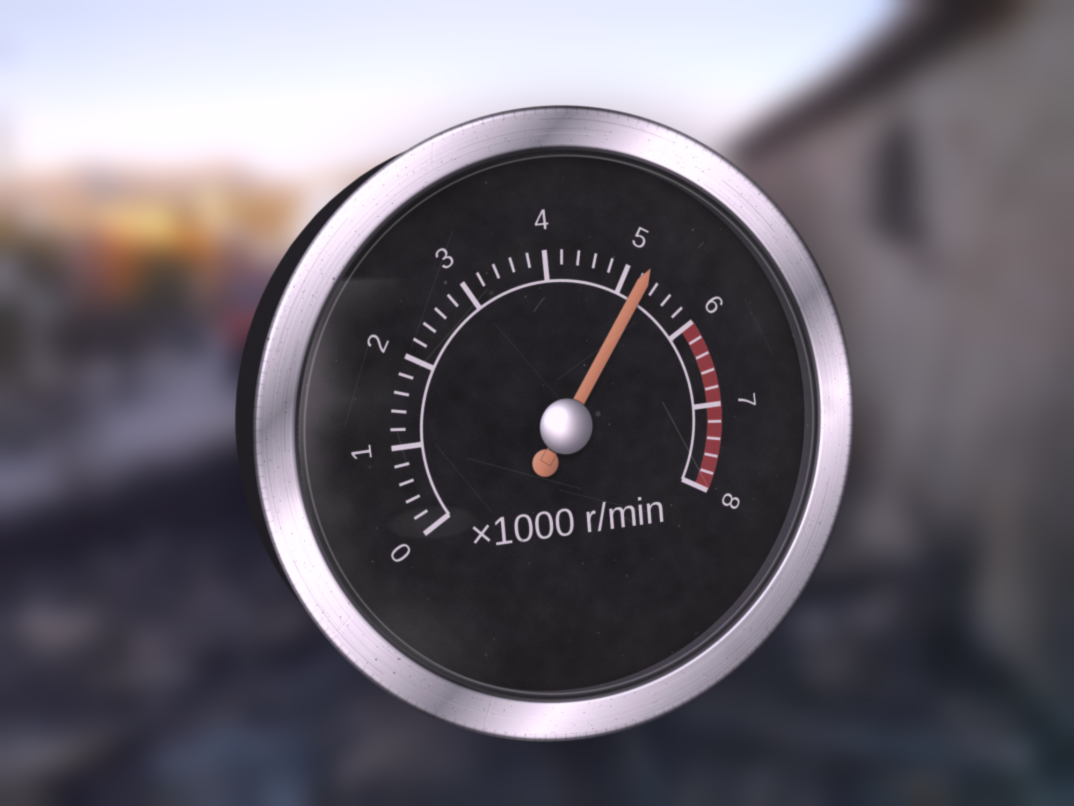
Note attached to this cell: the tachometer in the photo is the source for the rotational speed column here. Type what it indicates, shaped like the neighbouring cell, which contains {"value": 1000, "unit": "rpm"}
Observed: {"value": 5200, "unit": "rpm"}
